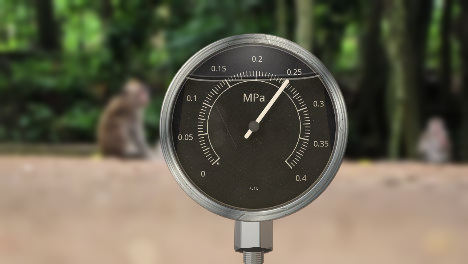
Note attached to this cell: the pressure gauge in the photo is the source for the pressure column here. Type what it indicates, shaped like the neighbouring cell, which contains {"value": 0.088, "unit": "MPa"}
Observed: {"value": 0.25, "unit": "MPa"}
